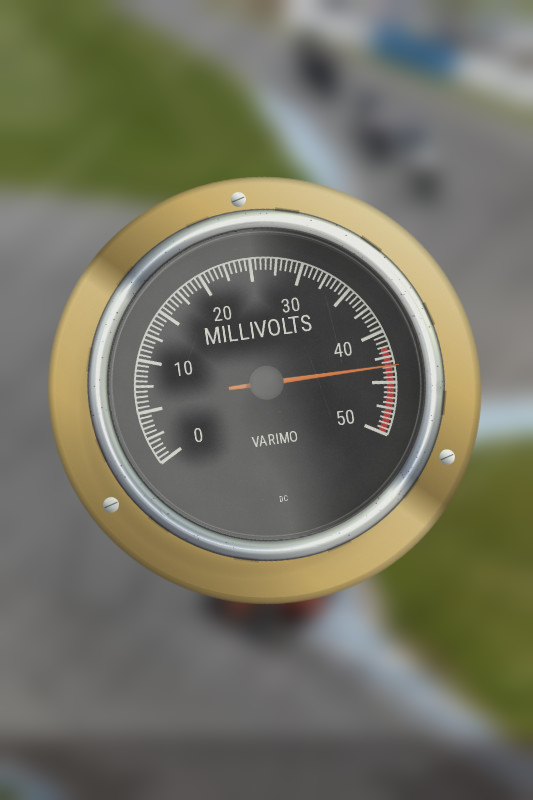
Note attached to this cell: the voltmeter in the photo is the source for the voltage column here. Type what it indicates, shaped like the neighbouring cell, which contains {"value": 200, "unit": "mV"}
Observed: {"value": 43.5, "unit": "mV"}
